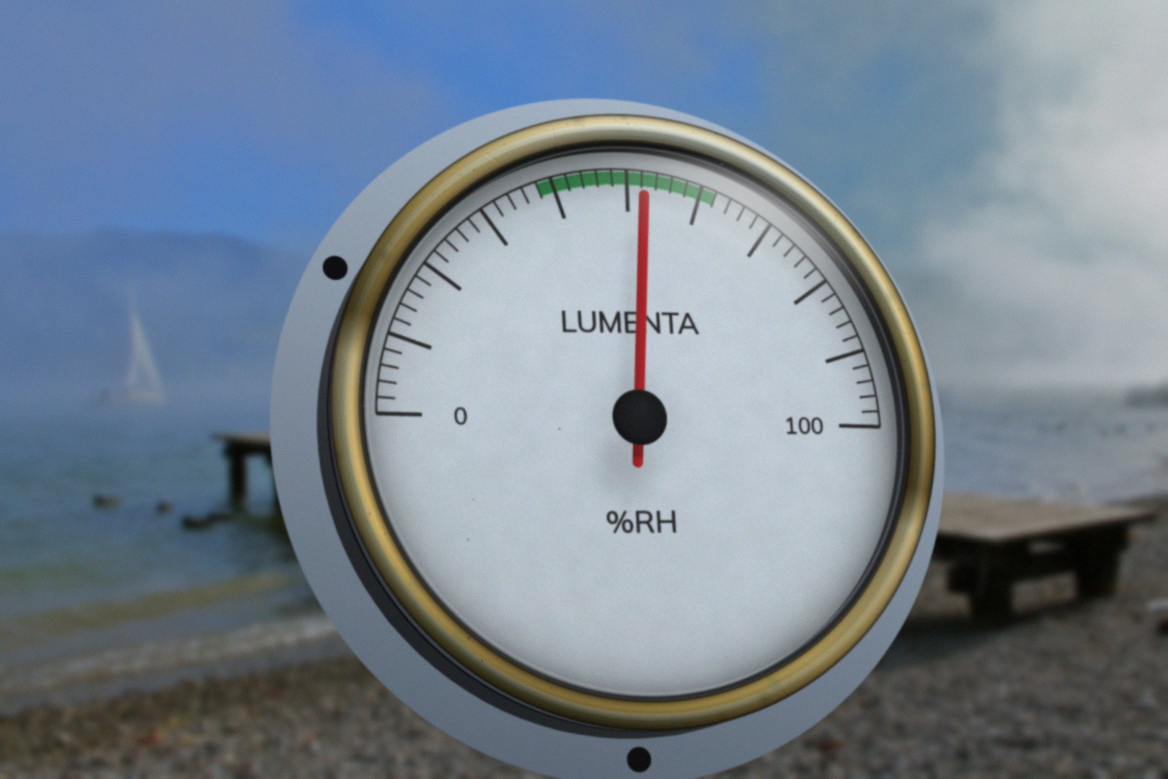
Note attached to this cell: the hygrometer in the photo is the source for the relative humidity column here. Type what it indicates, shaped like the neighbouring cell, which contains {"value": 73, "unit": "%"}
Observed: {"value": 52, "unit": "%"}
